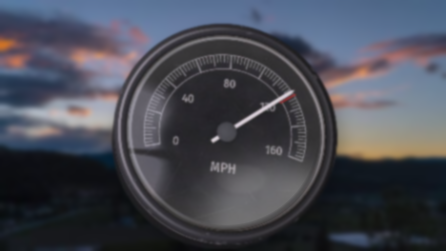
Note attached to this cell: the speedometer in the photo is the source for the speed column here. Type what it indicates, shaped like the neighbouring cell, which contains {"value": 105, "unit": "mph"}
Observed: {"value": 120, "unit": "mph"}
